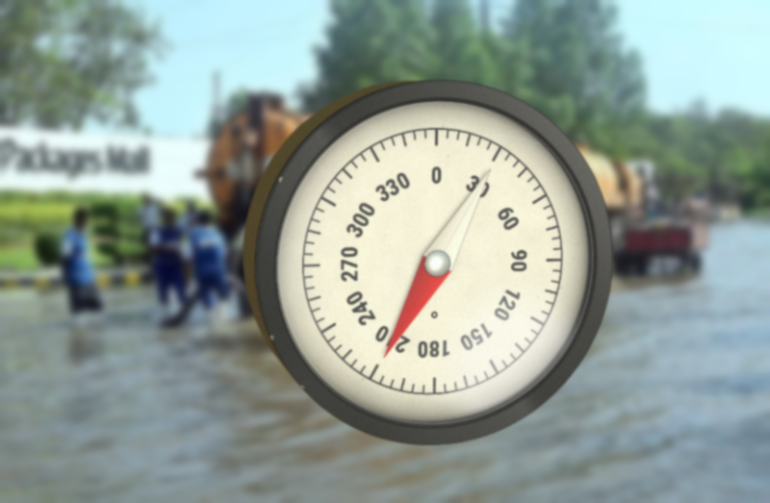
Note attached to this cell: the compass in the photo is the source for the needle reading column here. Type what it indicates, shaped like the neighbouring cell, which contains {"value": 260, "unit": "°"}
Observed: {"value": 210, "unit": "°"}
